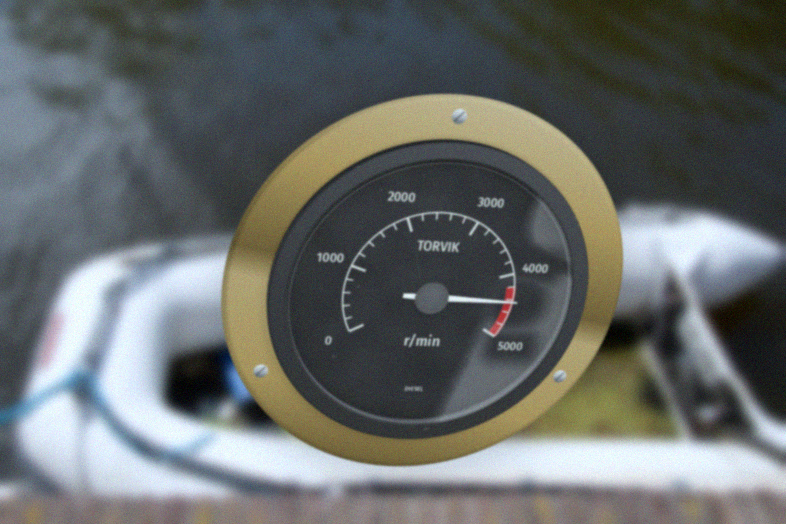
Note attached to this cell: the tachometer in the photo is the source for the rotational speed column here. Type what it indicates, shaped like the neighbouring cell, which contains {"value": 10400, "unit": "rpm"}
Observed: {"value": 4400, "unit": "rpm"}
